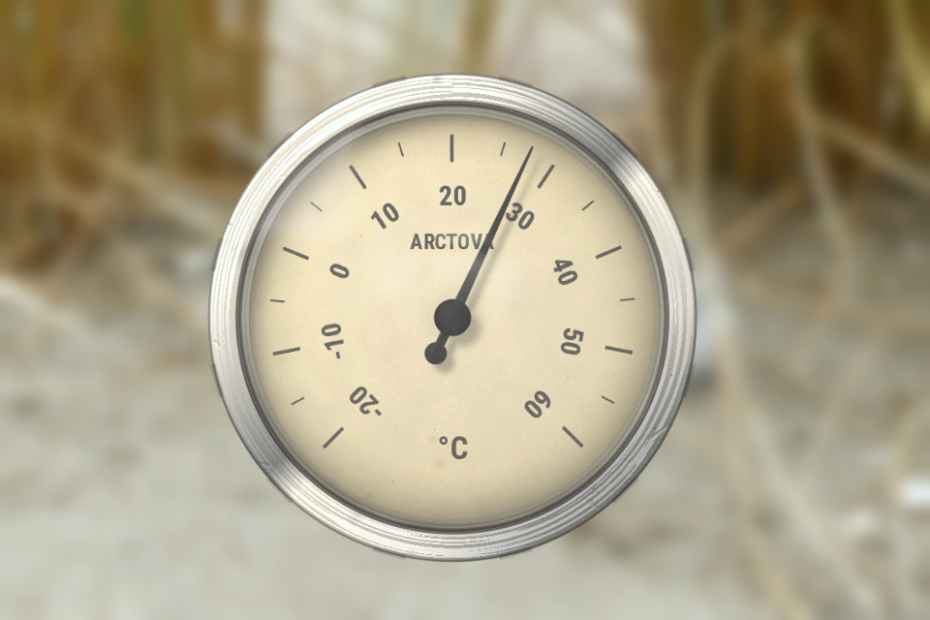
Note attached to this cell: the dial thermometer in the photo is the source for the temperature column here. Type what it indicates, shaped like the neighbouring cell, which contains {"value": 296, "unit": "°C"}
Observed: {"value": 27.5, "unit": "°C"}
